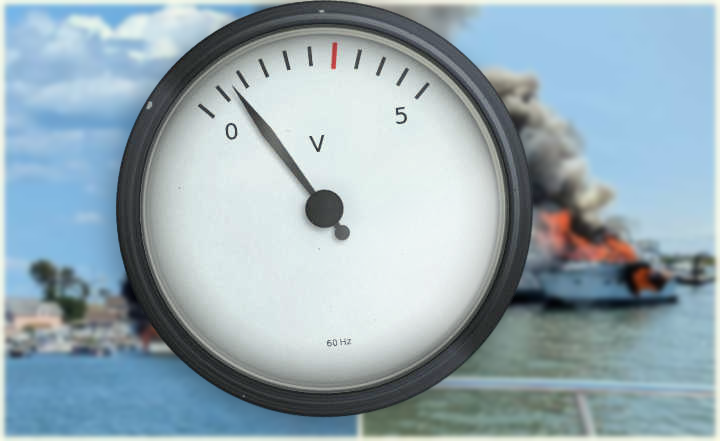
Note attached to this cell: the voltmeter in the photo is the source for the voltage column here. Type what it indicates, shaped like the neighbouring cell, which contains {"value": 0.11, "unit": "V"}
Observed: {"value": 0.75, "unit": "V"}
